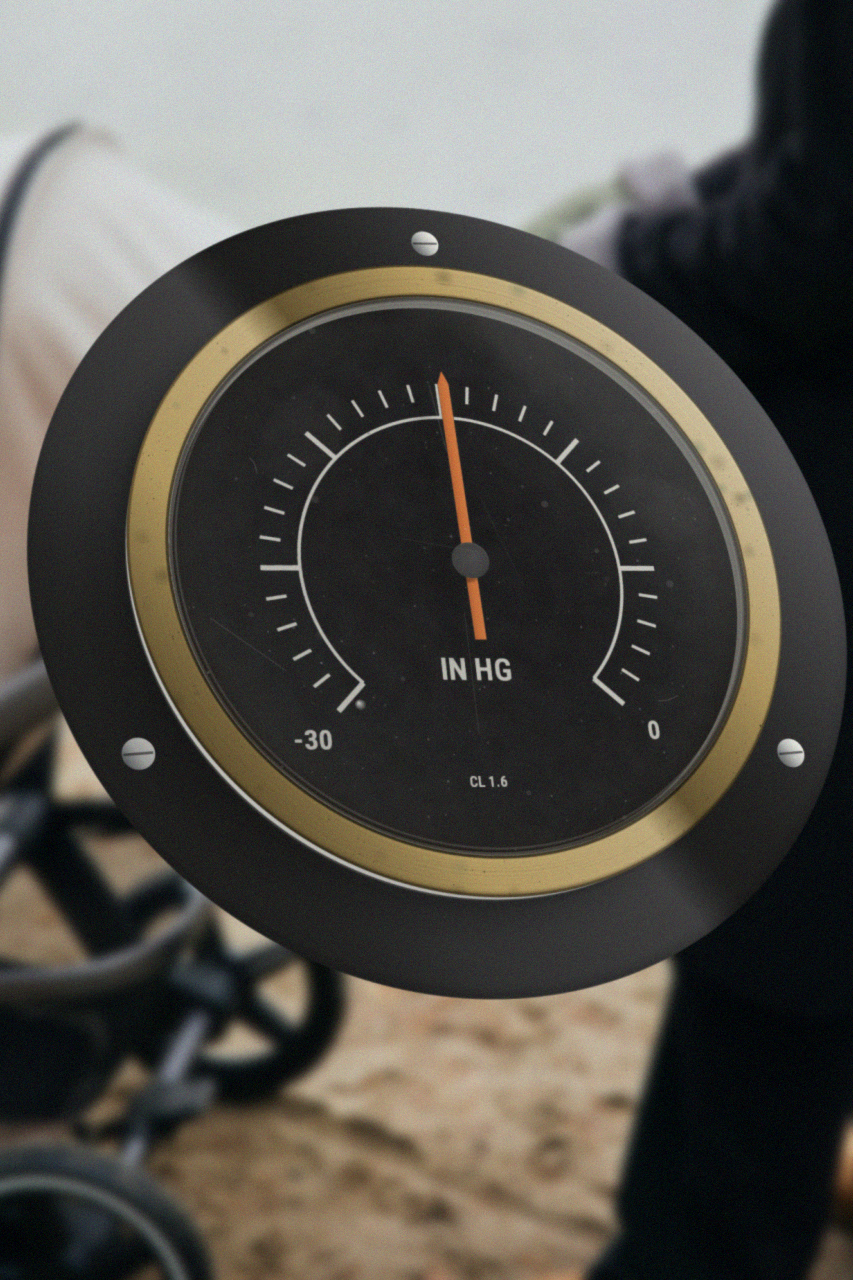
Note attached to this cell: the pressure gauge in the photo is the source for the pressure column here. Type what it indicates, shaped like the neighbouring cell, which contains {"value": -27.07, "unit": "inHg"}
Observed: {"value": -15, "unit": "inHg"}
